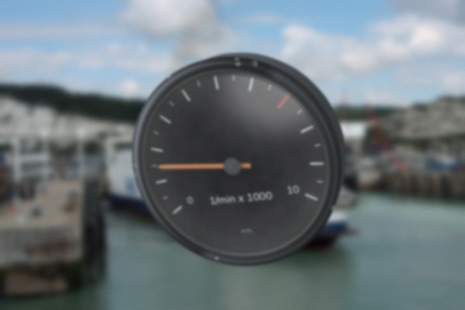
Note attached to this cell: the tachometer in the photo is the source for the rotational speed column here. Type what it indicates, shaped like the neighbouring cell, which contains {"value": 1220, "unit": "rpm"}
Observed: {"value": 1500, "unit": "rpm"}
